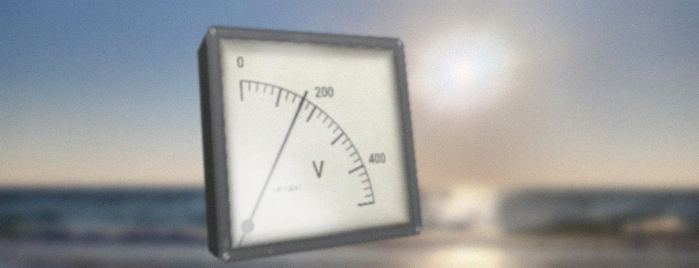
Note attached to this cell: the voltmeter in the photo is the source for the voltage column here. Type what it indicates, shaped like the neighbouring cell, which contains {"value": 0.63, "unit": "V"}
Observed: {"value": 160, "unit": "V"}
